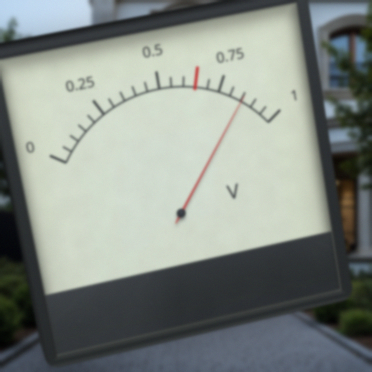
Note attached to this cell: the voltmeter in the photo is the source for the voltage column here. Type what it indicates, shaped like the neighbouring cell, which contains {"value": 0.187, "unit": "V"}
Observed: {"value": 0.85, "unit": "V"}
